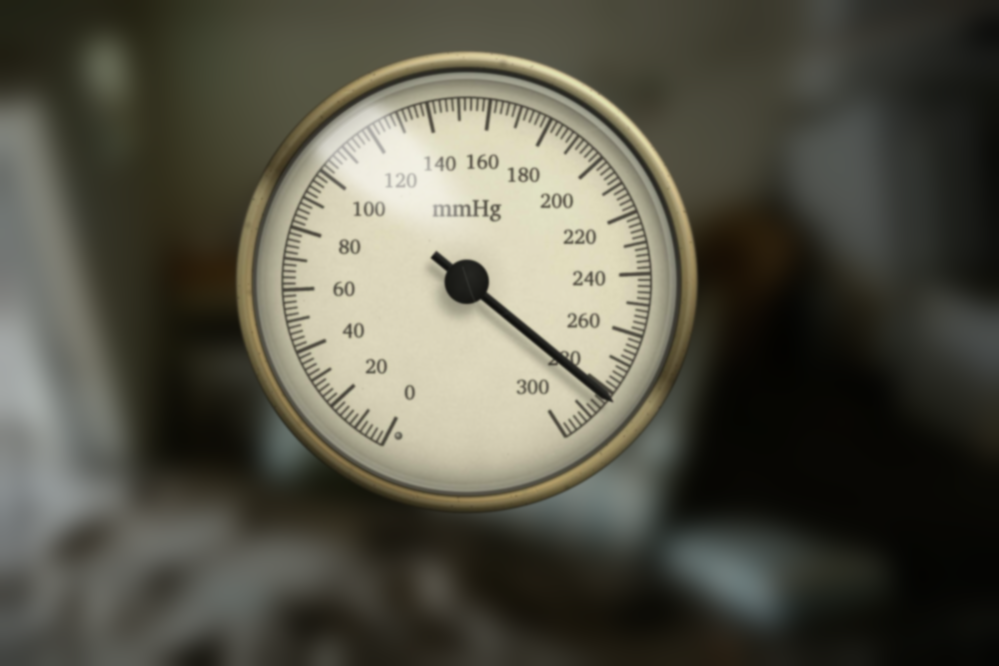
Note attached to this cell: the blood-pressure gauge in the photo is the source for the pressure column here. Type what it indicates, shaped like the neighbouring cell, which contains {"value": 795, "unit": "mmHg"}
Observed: {"value": 282, "unit": "mmHg"}
